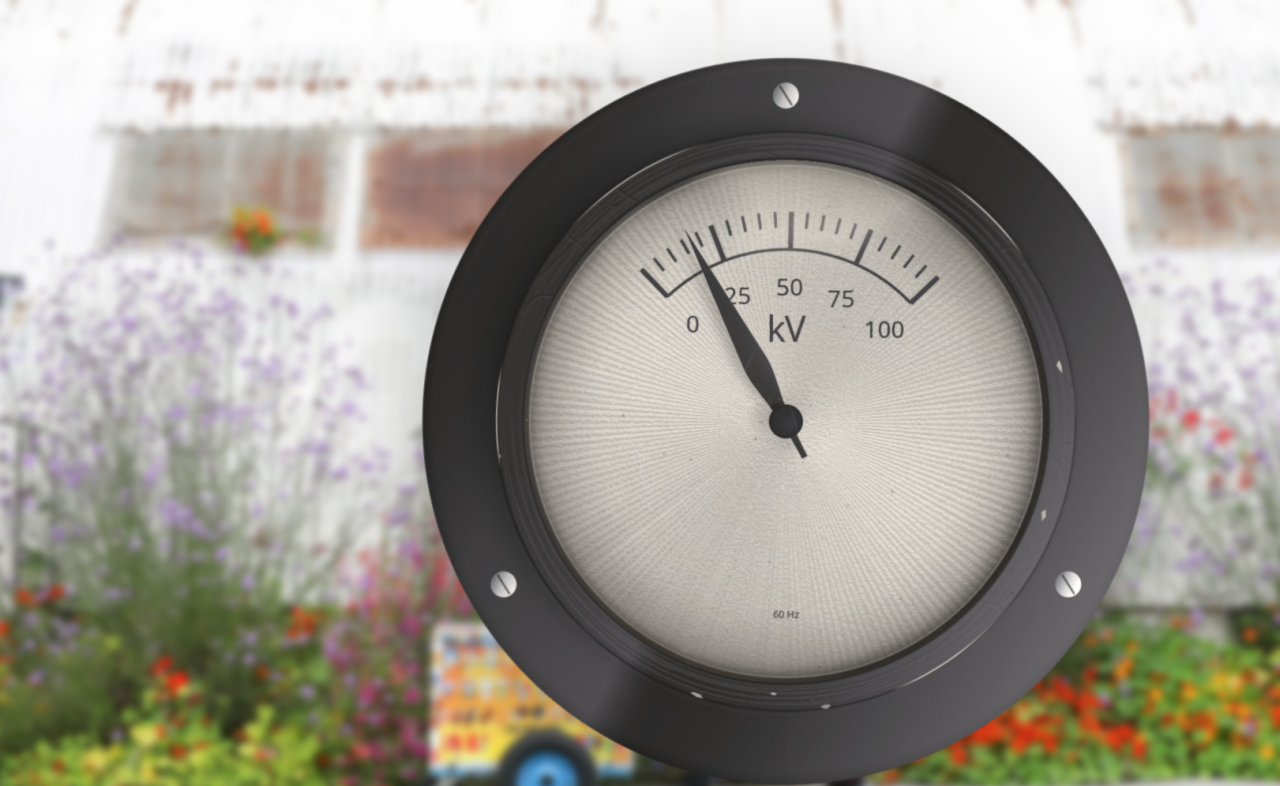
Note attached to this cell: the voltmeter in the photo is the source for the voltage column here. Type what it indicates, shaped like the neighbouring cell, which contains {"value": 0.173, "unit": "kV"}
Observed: {"value": 17.5, "unit": "kV"}
